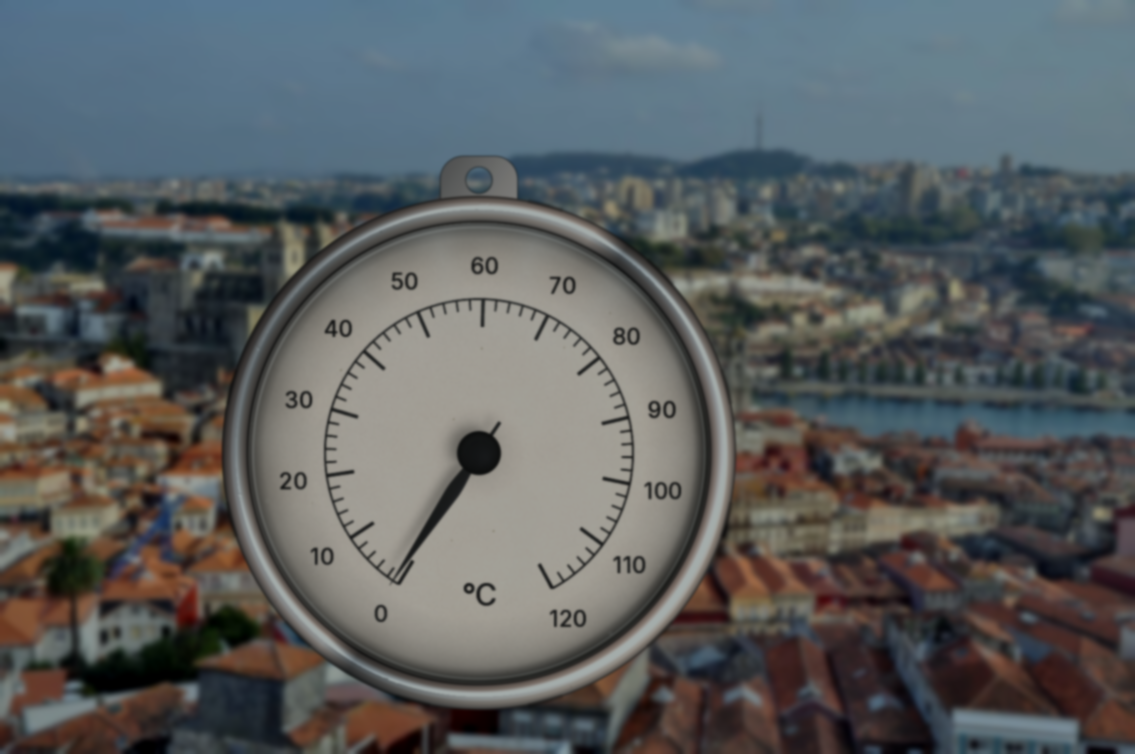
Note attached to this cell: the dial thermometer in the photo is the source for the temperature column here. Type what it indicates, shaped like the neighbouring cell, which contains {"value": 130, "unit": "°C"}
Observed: {"value": 1, "unit": "°C"}
